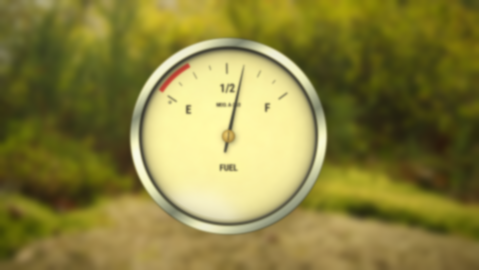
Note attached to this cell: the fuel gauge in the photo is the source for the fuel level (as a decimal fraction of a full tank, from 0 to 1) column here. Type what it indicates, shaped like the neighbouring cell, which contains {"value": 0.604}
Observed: {"value": 0.625}
